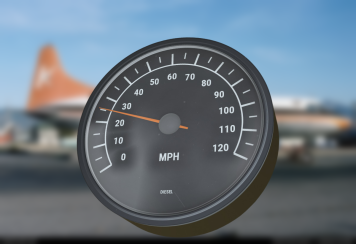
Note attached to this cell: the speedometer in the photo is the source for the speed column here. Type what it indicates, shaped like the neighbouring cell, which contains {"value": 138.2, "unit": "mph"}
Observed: {"value": 25, "unit": "mph"}
